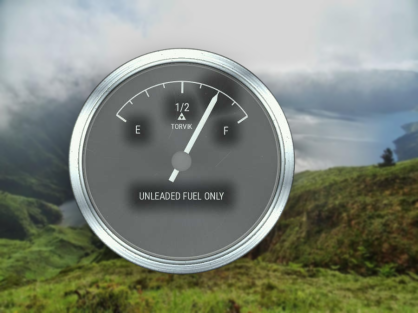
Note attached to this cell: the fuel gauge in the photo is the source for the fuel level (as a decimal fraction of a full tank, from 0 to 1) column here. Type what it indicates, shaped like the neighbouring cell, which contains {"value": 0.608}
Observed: {"value": 0.75}
